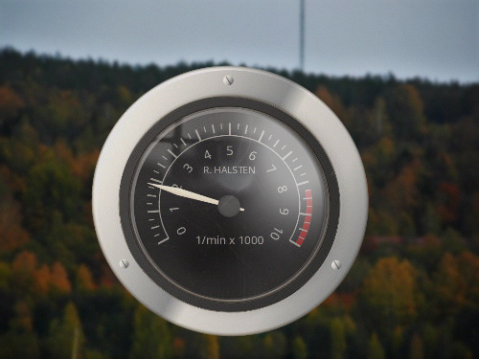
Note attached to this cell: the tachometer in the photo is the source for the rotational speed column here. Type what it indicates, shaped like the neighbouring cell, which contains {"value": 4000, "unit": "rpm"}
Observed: {"value": 1875, "unit": "rpm"}
